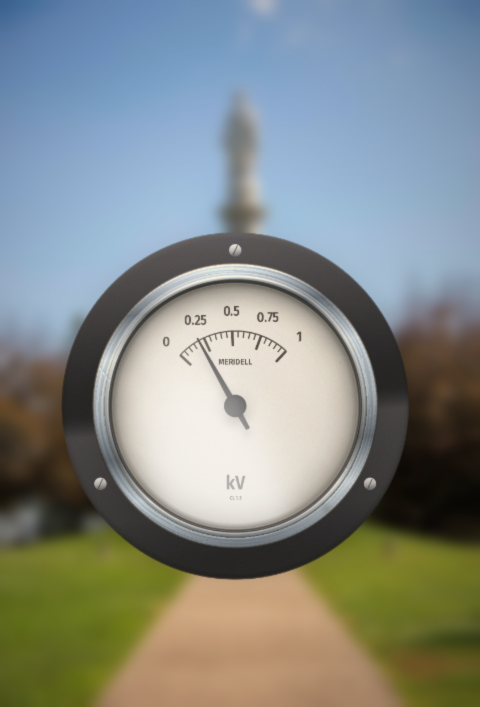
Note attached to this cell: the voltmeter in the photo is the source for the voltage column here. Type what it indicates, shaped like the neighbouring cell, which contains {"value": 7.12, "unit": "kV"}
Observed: {"value": 0.2, "unit": "kV"}
